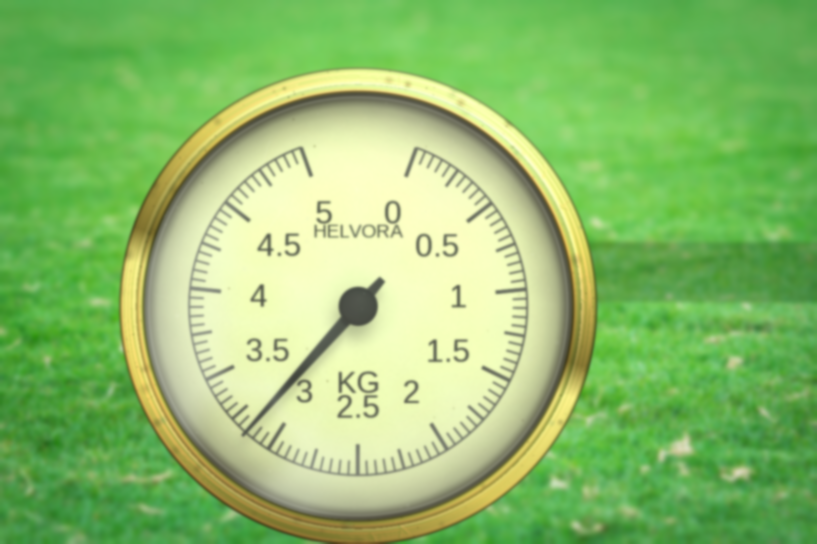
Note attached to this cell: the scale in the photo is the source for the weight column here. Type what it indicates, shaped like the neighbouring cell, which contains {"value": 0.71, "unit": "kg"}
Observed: {"value": 3.15, "unit": "kg"}
